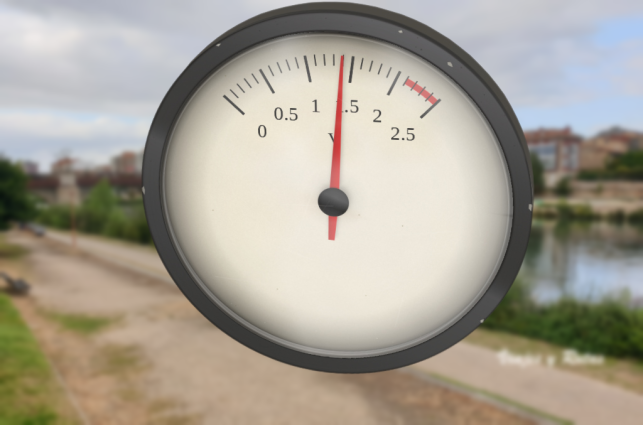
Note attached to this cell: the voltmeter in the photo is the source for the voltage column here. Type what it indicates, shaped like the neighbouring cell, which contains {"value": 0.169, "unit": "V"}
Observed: {"value": 1.4, "unit": "V"}
